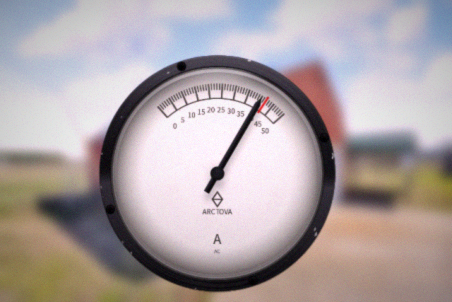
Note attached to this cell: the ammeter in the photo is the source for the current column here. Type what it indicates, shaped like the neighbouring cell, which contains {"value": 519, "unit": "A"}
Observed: {"value": 40, "unit": "A"}
